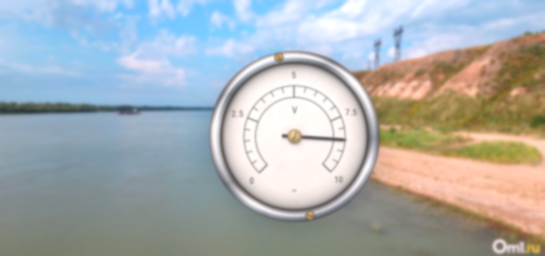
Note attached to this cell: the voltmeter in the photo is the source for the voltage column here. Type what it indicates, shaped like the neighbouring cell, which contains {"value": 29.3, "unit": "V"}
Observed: {"value": 8.5, "unit": "V"}
